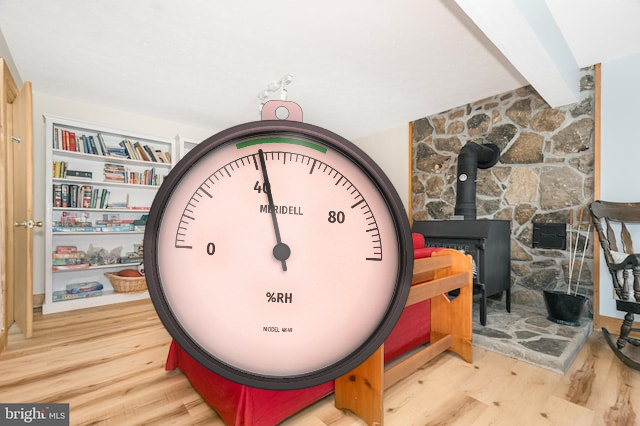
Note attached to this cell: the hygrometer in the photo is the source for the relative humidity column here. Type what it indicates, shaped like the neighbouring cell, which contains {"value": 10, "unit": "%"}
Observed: {"value": 42, "unit": "%"}
